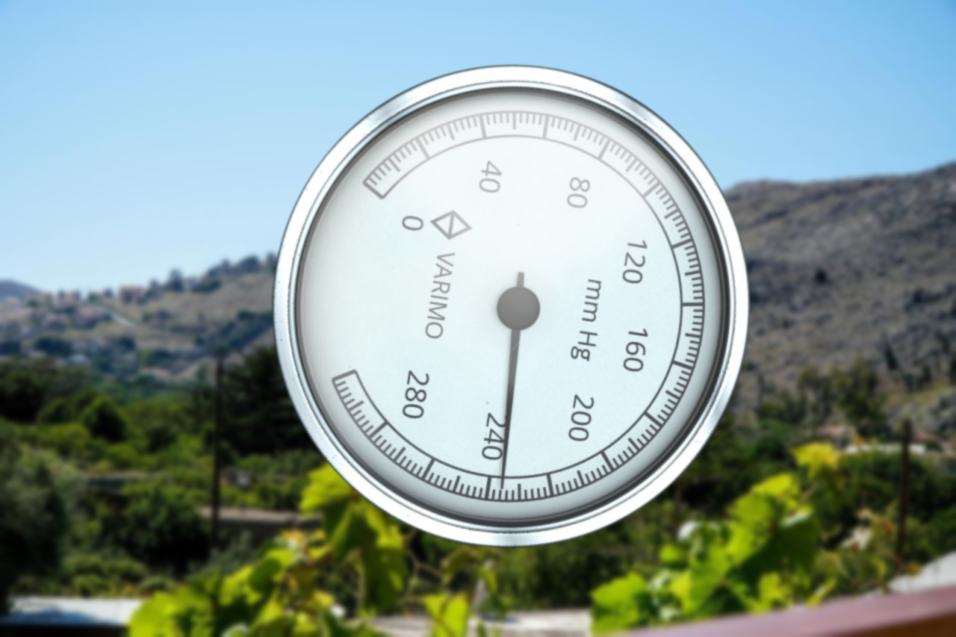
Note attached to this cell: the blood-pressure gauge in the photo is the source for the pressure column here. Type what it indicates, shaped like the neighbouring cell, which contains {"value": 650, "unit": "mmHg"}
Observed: {"value": 236, "unit": "mmHg"}
